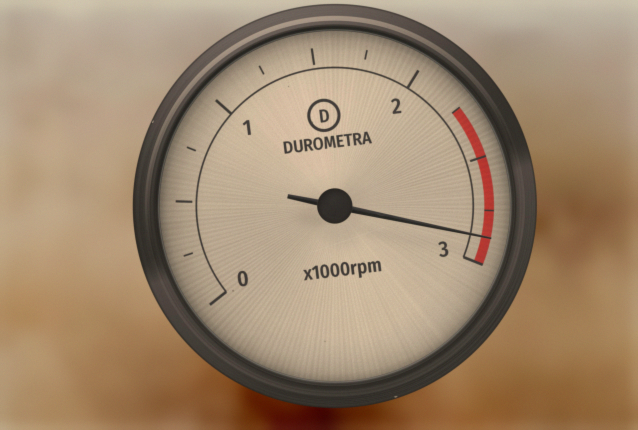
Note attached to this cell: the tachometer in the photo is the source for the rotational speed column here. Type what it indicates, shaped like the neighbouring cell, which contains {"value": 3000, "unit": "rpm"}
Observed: {"value": 2875, "unit": "rpm"}
